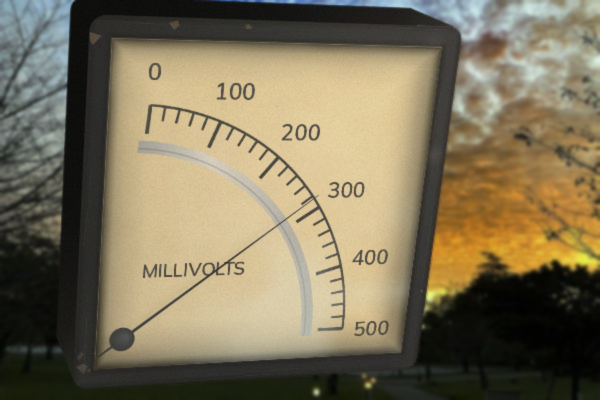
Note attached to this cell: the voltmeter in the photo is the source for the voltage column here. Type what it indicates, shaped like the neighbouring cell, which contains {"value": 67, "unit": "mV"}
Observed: {"value": 280, "unit": "mV"}
